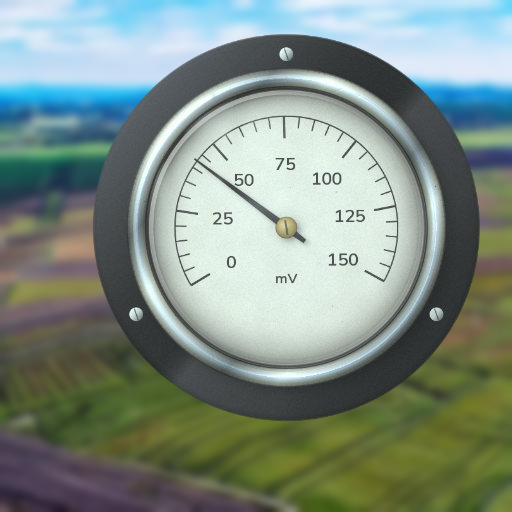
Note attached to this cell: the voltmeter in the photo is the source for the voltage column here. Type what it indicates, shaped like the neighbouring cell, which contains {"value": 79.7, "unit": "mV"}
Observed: {"value": 42.5, "unit": "mV"}
